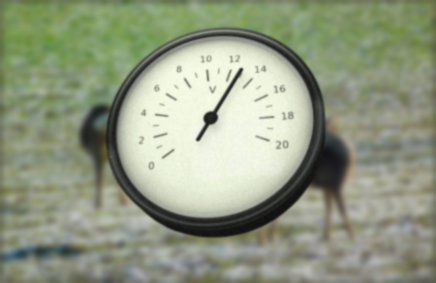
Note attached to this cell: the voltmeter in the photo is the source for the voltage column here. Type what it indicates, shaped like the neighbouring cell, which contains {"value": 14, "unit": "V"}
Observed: {"value": 13, "unit": "V"}
